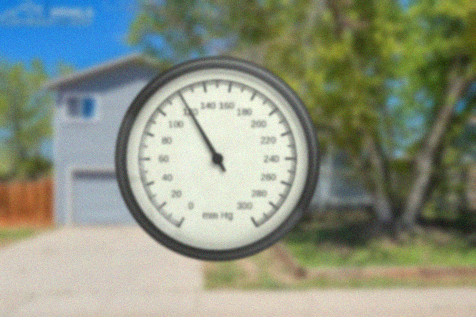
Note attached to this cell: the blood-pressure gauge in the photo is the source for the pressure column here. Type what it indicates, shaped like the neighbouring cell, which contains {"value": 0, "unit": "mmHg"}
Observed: {"value": 120, "unit": "mmHg"}
